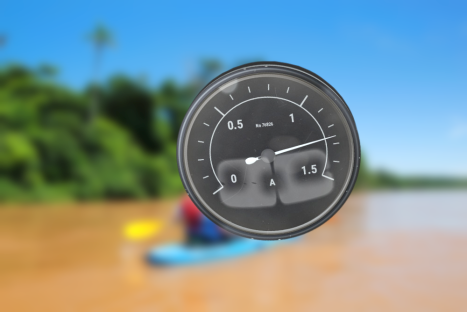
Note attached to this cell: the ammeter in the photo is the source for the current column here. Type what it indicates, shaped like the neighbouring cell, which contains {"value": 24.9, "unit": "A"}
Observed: {"value": 1.25, "unit": "A"}
